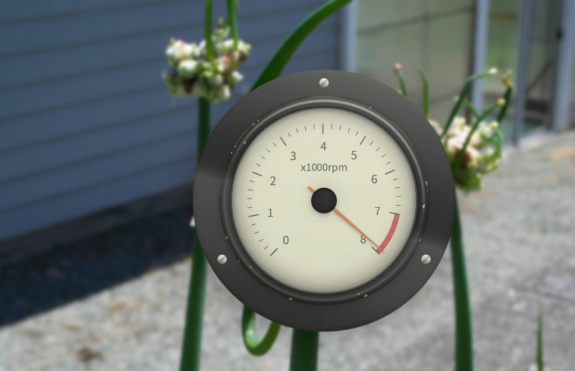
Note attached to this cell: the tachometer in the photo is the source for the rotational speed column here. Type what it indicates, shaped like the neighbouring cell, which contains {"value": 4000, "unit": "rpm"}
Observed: {"value": 7900, "unit": "rpm"}
